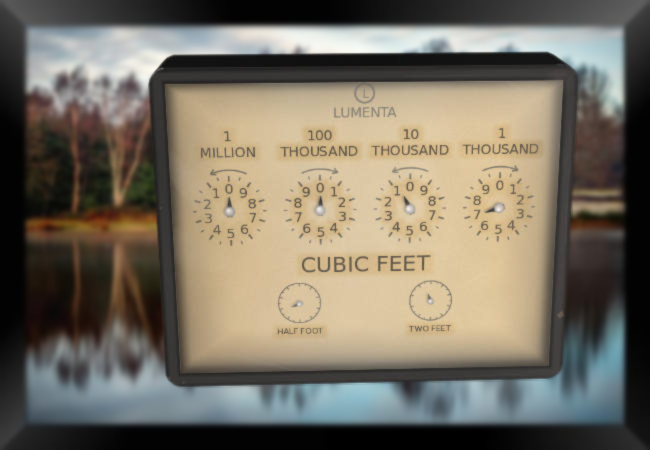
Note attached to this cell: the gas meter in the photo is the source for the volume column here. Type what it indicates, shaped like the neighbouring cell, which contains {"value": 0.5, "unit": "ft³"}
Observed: {"value": 700, "unit": "ft³"}
